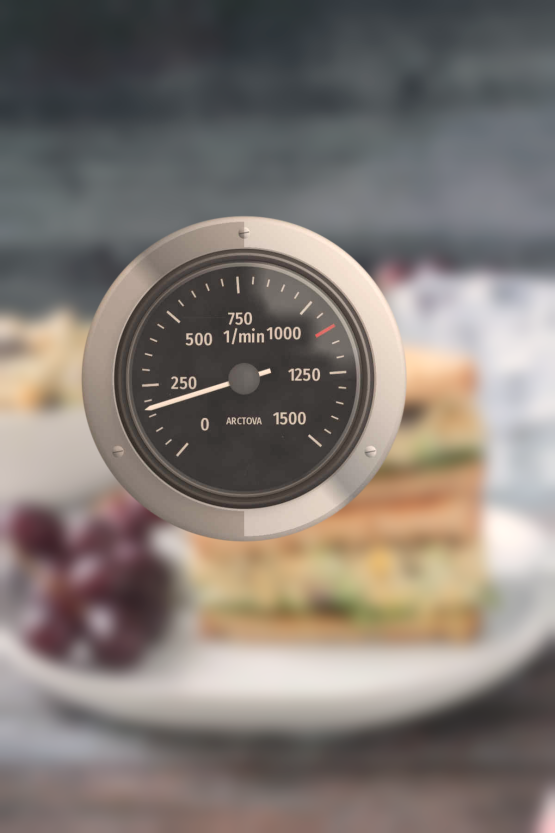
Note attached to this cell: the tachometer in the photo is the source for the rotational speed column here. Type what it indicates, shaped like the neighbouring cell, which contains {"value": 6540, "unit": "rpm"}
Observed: {"value": 175, "unit": "rpm"}
